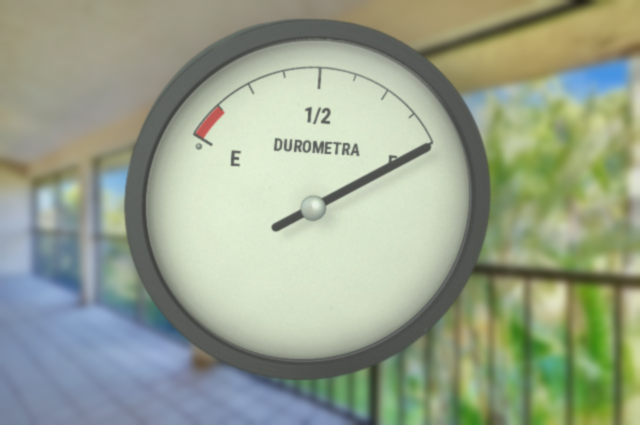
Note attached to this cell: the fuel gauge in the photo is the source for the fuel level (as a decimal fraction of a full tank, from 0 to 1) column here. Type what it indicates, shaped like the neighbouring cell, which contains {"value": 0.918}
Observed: {"value": 1}
